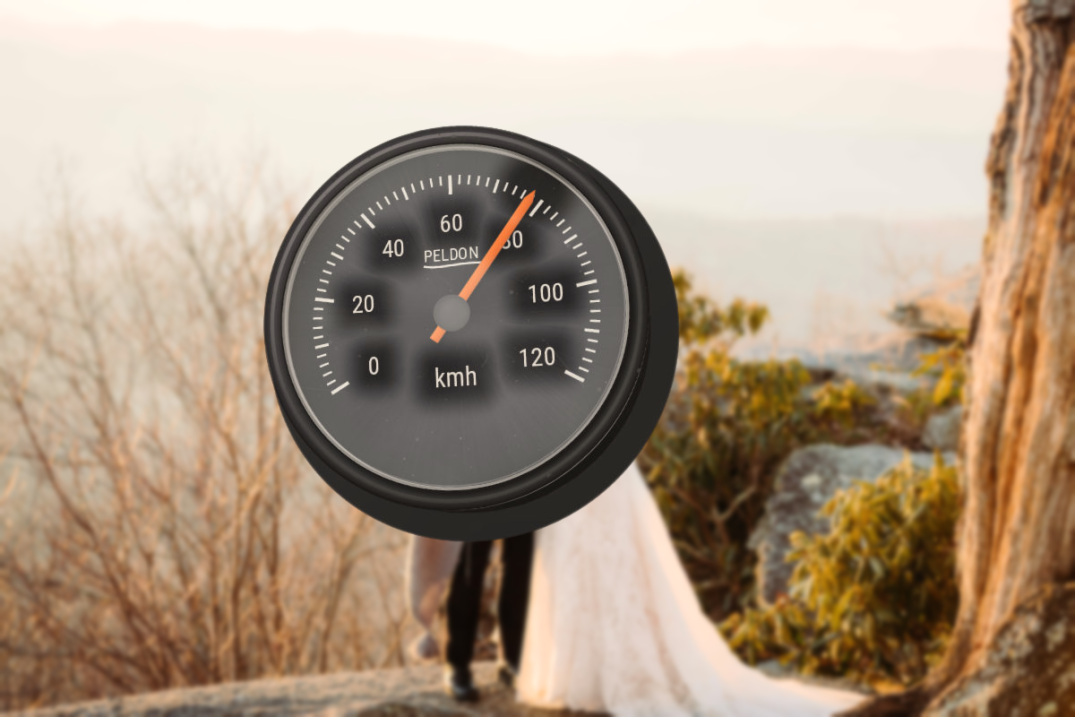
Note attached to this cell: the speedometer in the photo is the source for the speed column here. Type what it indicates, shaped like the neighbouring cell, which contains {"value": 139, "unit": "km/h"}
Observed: {"value": 78, "unit": "km/h"}
